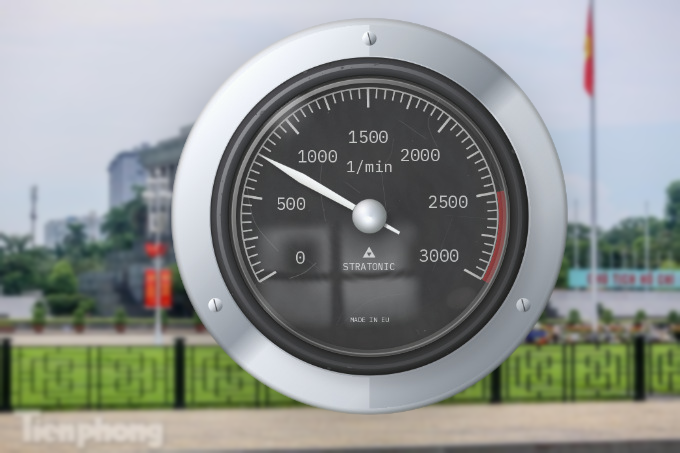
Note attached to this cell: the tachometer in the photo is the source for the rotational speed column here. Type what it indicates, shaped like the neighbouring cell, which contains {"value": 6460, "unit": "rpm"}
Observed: {"value": 750, "unit": "rpm"}
